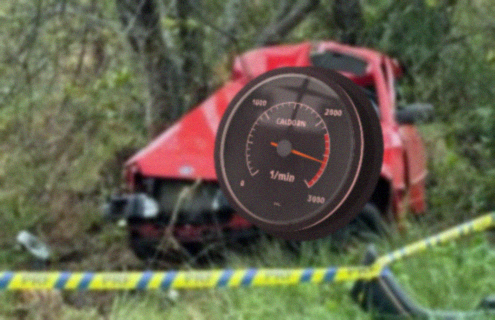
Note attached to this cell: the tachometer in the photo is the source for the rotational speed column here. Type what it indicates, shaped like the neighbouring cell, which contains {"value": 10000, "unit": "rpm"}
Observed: {"value": 2600, "unit": "rpm"}
